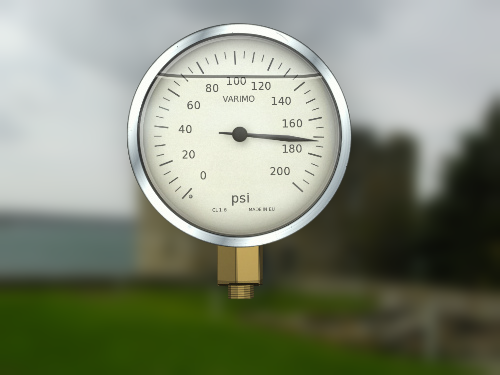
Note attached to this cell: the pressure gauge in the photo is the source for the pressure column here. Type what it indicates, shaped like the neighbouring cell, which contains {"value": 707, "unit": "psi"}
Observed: {"value": 172.5, "unit": "psi"}
